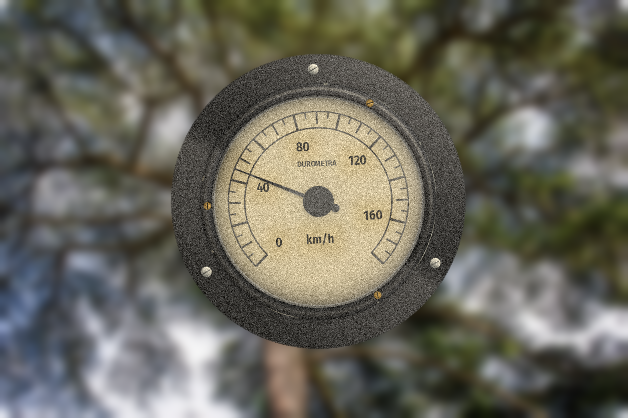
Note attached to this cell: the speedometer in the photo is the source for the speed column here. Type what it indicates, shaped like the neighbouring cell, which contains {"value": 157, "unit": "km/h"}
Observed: {"value": 45, "unit": "km/h"}
